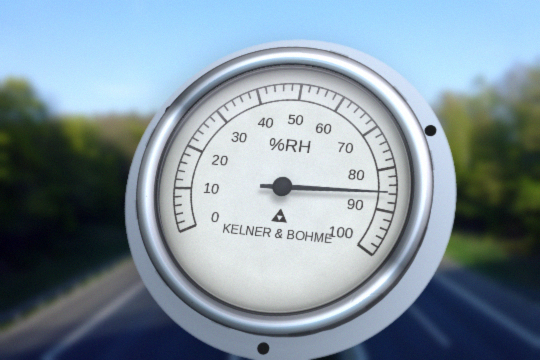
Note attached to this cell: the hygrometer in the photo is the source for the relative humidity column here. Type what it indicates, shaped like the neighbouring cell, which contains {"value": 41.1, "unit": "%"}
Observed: {"value": 86, "unit": "%"}
